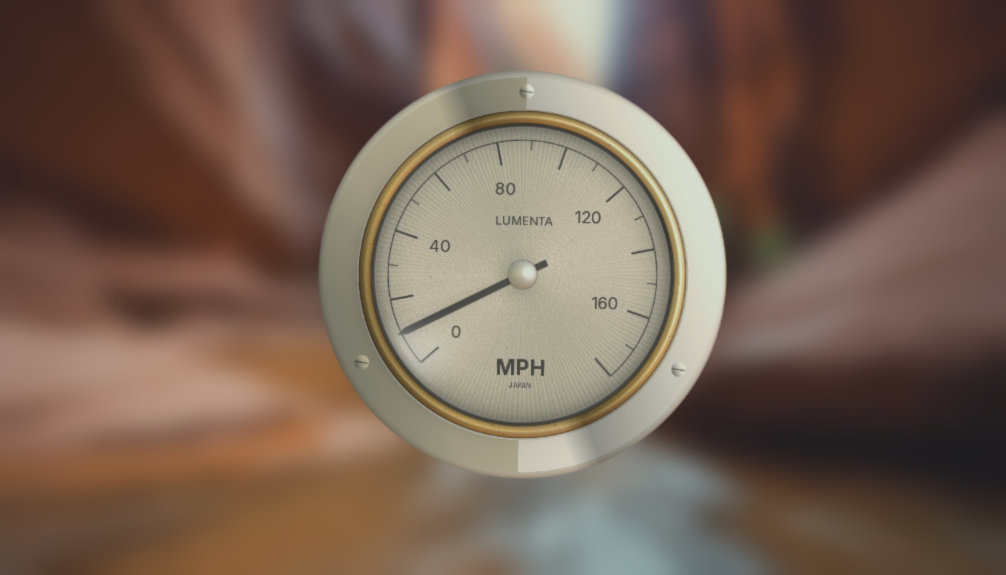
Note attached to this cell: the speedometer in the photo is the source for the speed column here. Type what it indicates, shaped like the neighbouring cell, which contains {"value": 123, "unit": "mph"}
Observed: {"value": 10, "unit": "mph"}
